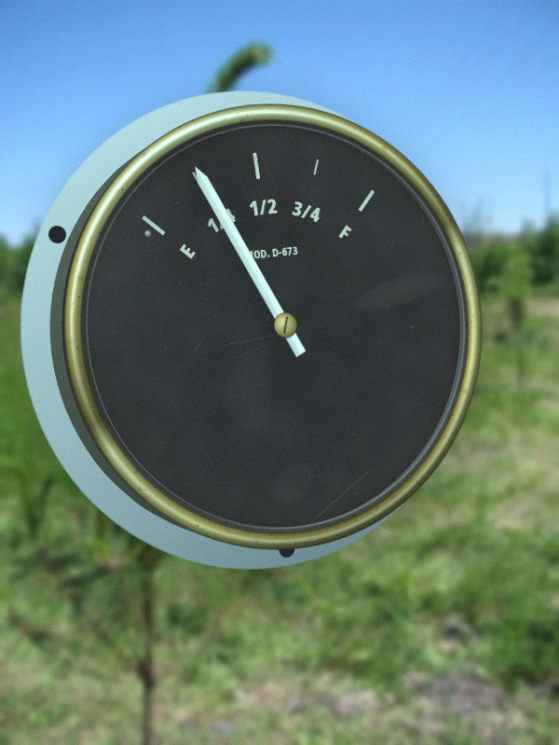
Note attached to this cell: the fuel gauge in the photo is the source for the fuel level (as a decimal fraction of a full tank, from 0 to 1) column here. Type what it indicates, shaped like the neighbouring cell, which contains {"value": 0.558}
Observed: {"value": 0.25}
